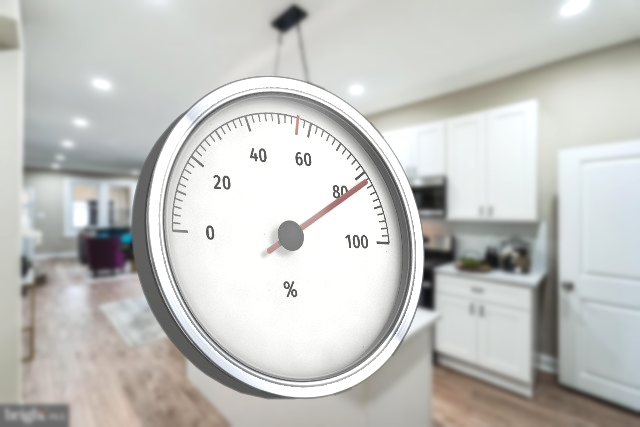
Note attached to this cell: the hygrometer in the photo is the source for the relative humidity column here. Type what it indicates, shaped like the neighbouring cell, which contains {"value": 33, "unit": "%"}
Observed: {"value": 82, "unit": "%"}
